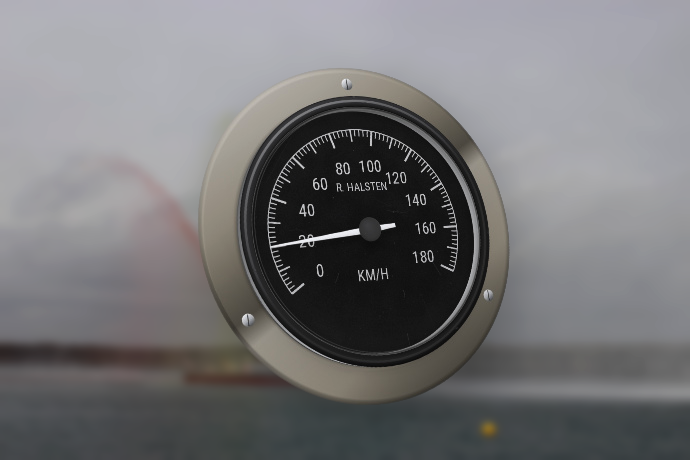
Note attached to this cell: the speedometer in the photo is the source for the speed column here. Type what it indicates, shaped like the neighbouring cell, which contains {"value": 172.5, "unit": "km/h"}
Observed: {"value": 20, "unit": "km/h"}
